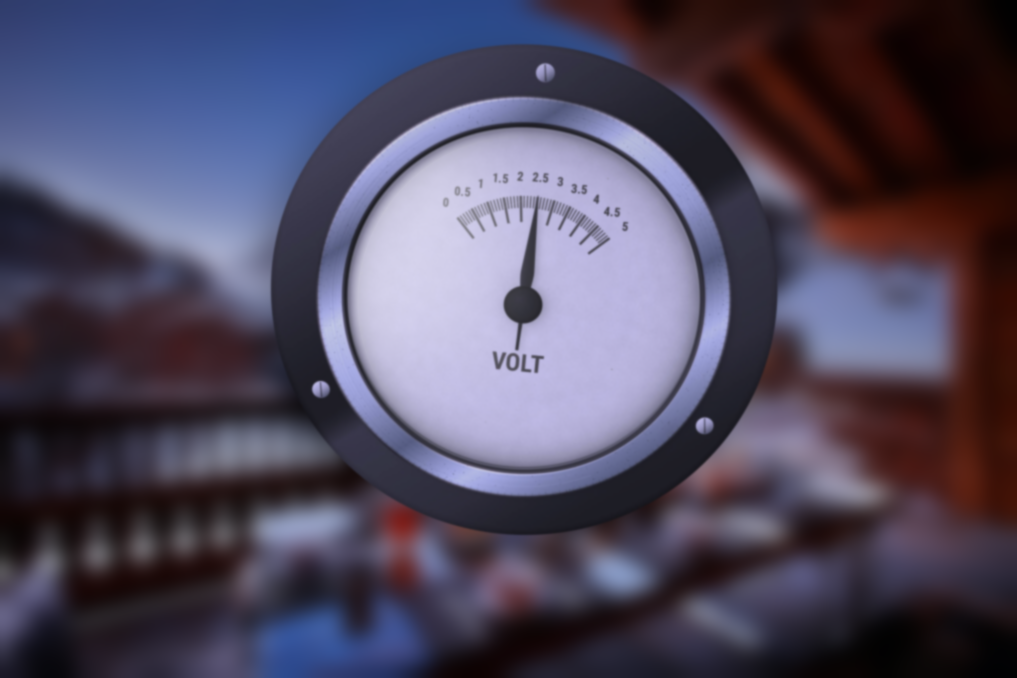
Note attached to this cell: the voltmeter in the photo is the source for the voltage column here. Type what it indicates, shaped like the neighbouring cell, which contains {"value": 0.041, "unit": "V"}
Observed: {"value": 2.5, "unit": "V"}
